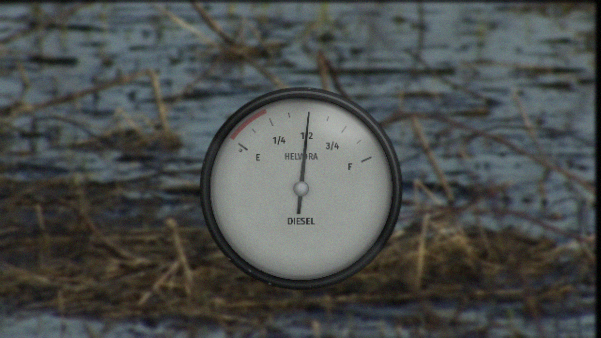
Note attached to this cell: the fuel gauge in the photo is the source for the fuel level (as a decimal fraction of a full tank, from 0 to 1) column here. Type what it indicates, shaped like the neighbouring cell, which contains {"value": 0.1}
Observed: {"value": 0.5}
